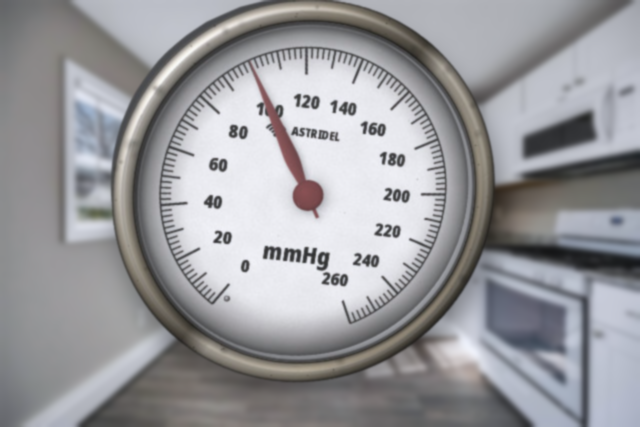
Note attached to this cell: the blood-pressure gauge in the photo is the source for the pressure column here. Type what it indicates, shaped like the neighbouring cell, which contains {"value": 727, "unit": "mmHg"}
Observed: {"value": 100, "unit": "mmHg"}
